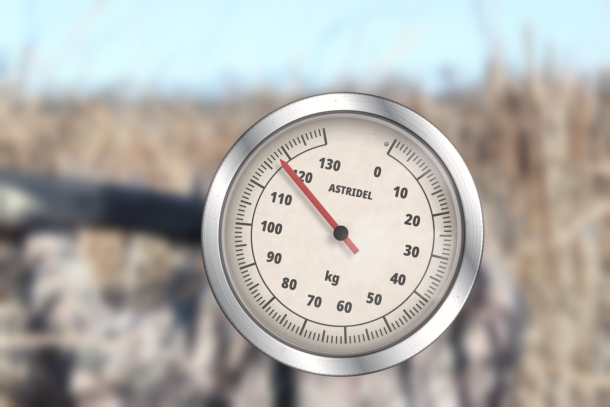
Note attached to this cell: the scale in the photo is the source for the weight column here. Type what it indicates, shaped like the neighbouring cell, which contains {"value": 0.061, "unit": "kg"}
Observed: {"value": 118, "unit": "kg"}
